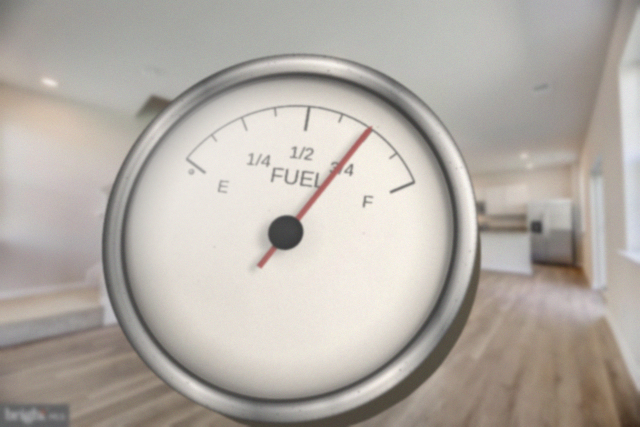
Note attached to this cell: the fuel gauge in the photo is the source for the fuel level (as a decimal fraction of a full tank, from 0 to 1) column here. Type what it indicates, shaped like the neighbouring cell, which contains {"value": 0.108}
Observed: {"value": 0.75}
